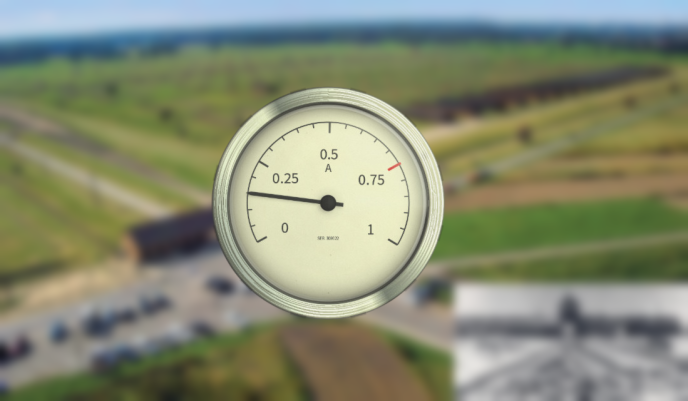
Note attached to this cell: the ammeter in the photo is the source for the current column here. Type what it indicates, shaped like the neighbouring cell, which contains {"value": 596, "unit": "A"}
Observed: {"value": 0.15, "unit": "A"}
